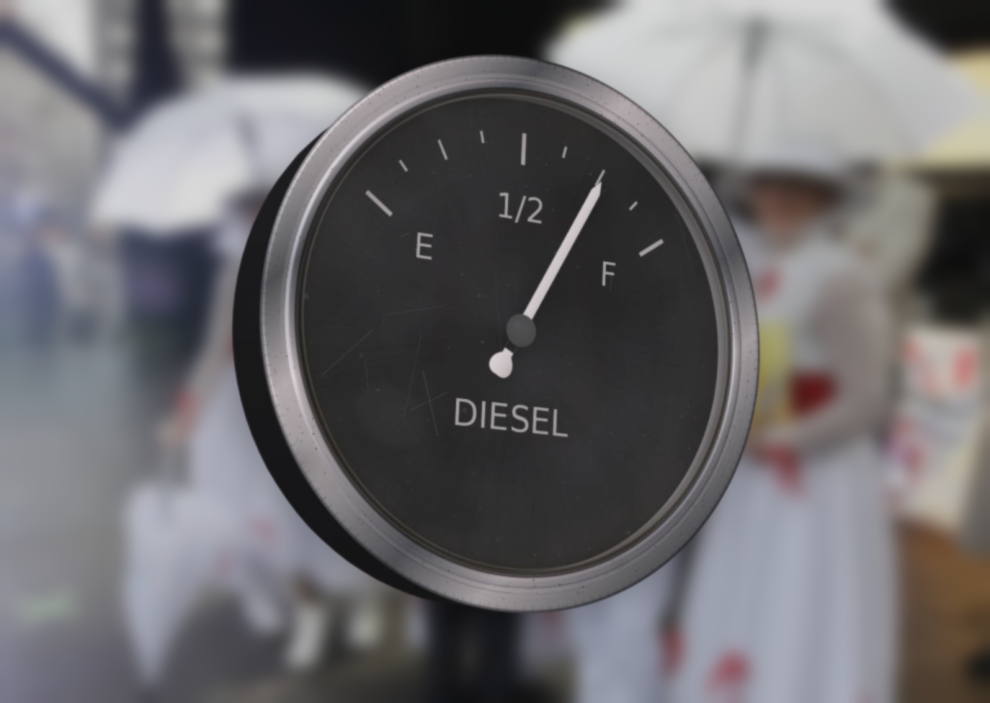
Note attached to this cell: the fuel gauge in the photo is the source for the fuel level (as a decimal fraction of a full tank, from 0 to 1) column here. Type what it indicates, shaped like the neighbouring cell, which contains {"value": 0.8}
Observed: {"value": 0.75}
